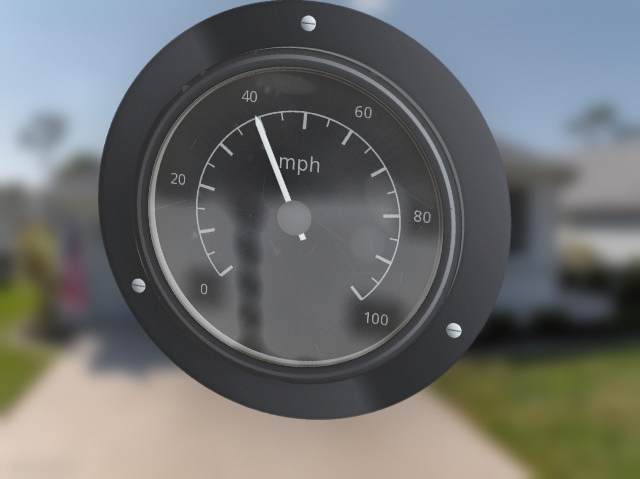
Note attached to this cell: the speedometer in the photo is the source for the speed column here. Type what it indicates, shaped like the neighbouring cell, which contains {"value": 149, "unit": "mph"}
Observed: {"value": 40, "unit": "mph"}
